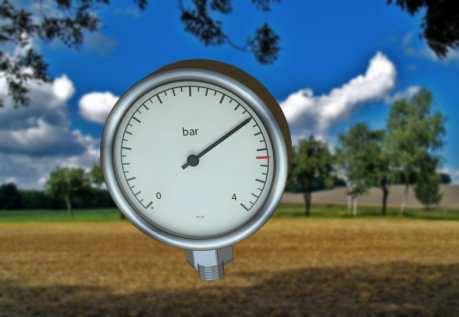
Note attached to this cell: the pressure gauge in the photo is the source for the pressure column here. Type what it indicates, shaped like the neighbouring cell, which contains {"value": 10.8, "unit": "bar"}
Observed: {"value": 2.8, "unit": "bar"}
